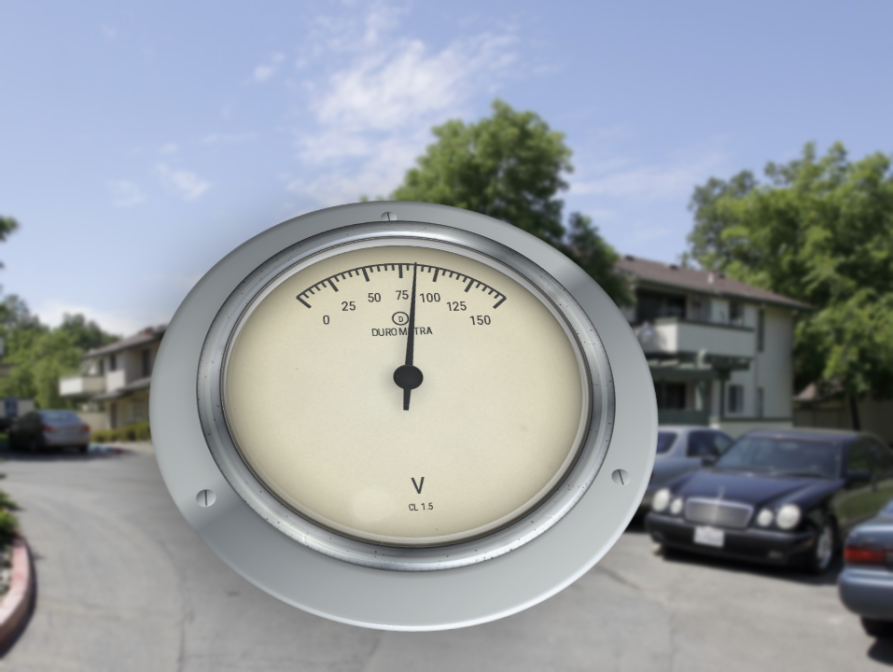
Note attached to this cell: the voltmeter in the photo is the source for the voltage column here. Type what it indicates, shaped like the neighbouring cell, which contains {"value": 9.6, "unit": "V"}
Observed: {"value": 85, "unit": "V"}
